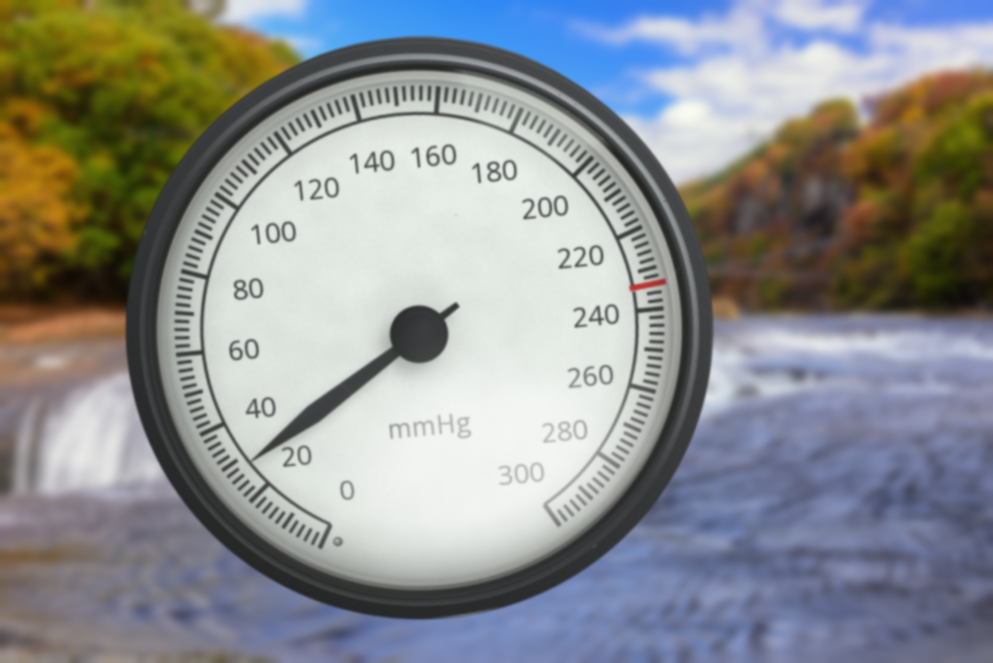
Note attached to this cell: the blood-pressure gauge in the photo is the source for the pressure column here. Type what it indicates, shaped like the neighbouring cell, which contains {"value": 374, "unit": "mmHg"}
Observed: {"value": 28, "unit": "mmHg"}
